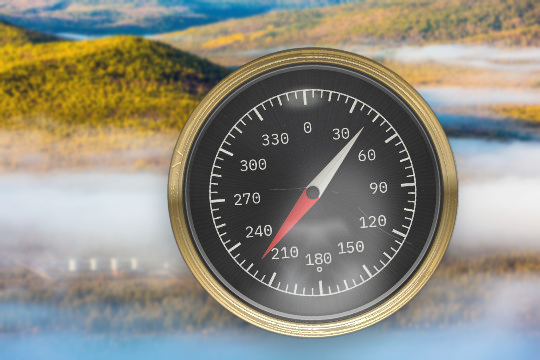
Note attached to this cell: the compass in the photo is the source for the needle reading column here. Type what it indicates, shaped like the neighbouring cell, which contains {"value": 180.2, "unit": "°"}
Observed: {"value": 222.5, "unit": "°"}
